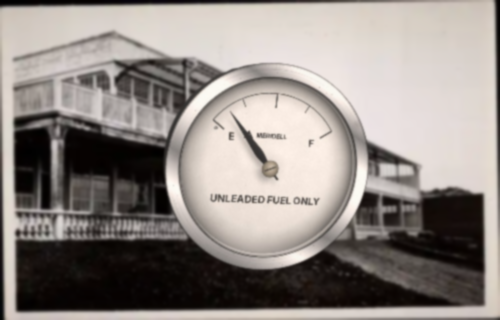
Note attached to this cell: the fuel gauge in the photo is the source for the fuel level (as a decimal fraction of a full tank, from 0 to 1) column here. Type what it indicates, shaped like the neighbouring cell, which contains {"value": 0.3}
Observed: {"value": 0.125}
